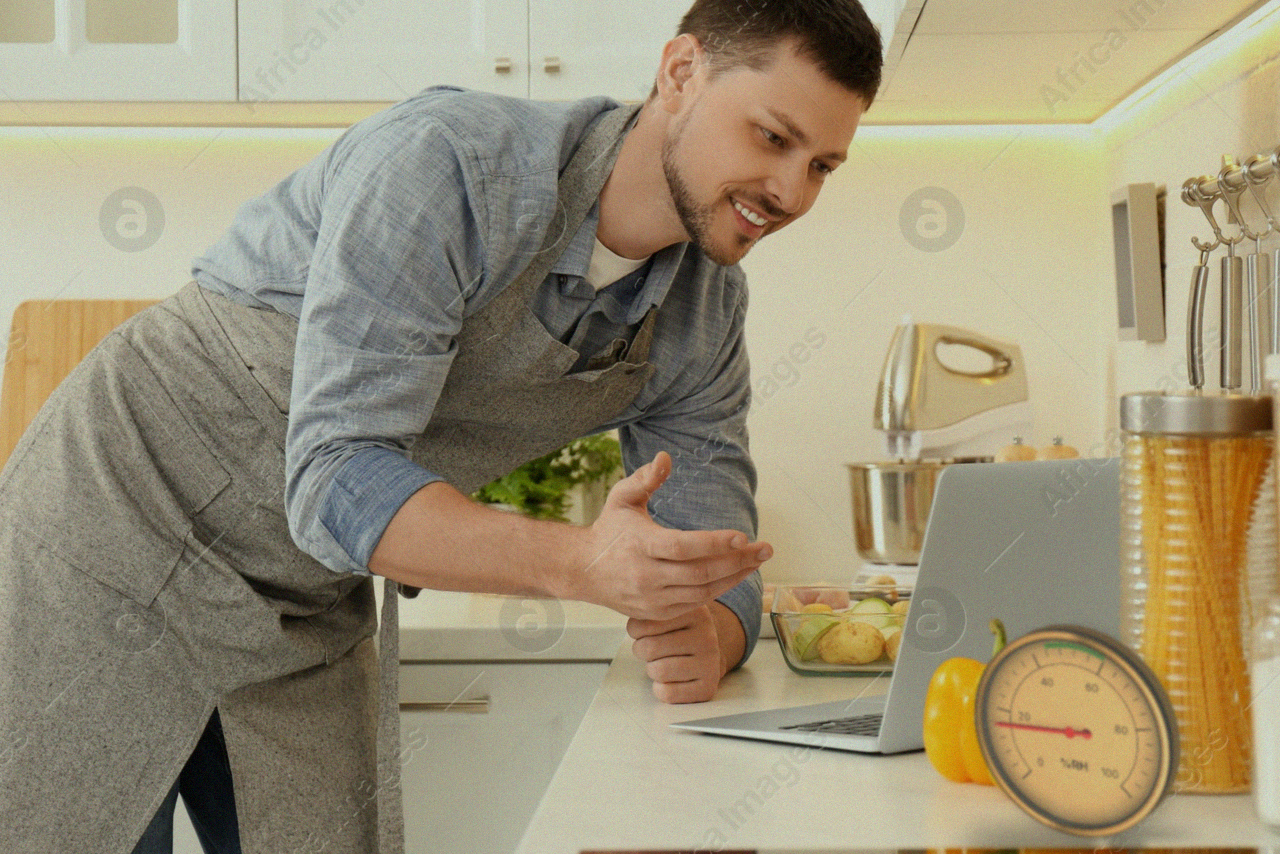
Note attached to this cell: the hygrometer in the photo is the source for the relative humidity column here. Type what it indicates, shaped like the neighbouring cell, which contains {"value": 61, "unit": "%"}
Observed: {"value": 16, "unit": "%"}
